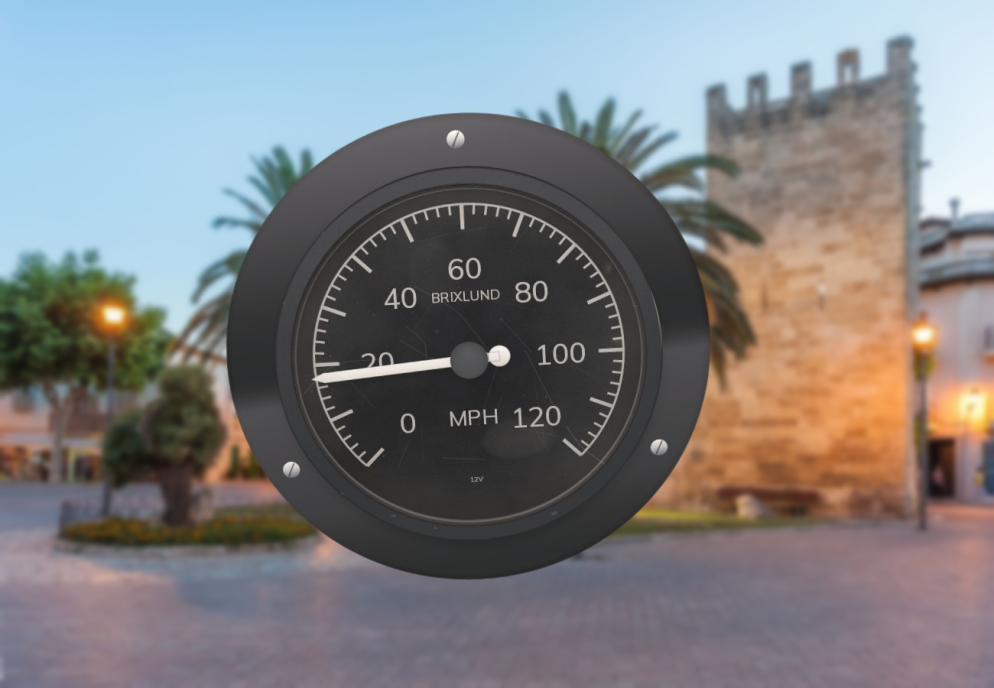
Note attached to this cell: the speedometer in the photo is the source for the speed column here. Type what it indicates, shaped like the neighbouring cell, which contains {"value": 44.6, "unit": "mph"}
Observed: {"value": 18, "unit": "mph"}
